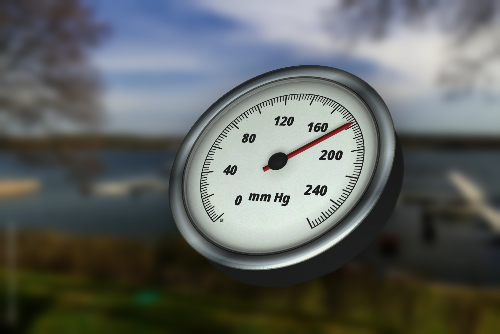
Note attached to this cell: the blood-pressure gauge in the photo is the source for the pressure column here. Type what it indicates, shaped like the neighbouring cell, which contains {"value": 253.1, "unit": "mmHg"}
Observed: {"value": 180, "unit": "mmHg"}
